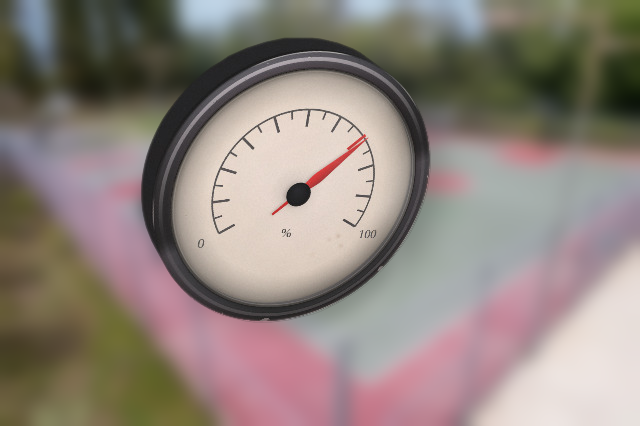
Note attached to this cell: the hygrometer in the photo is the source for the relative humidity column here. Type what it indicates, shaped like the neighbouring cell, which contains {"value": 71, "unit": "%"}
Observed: {"value": 70, "unit": "%"}
